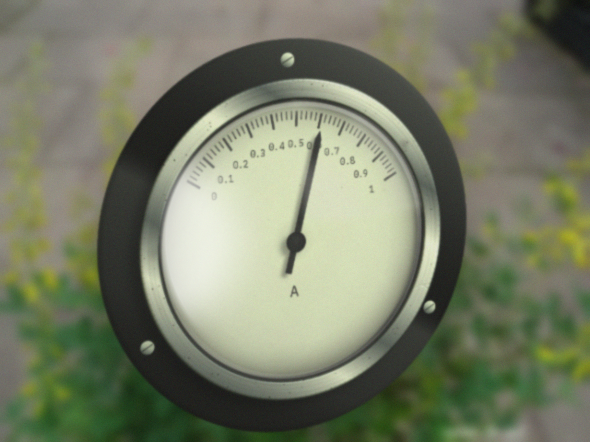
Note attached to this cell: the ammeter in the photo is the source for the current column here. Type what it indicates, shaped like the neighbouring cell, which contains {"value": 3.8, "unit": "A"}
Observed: {"value": 0.6, "unit": "A"}
